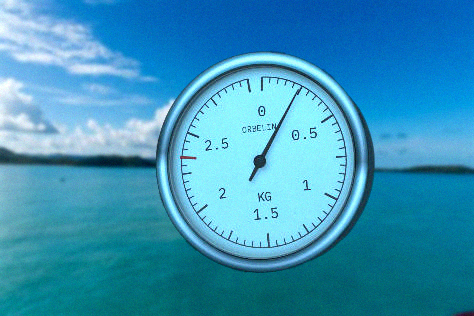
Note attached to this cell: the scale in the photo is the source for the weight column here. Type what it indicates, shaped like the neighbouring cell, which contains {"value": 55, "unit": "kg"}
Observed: {"value": 0.25, "unit": "kg"}
